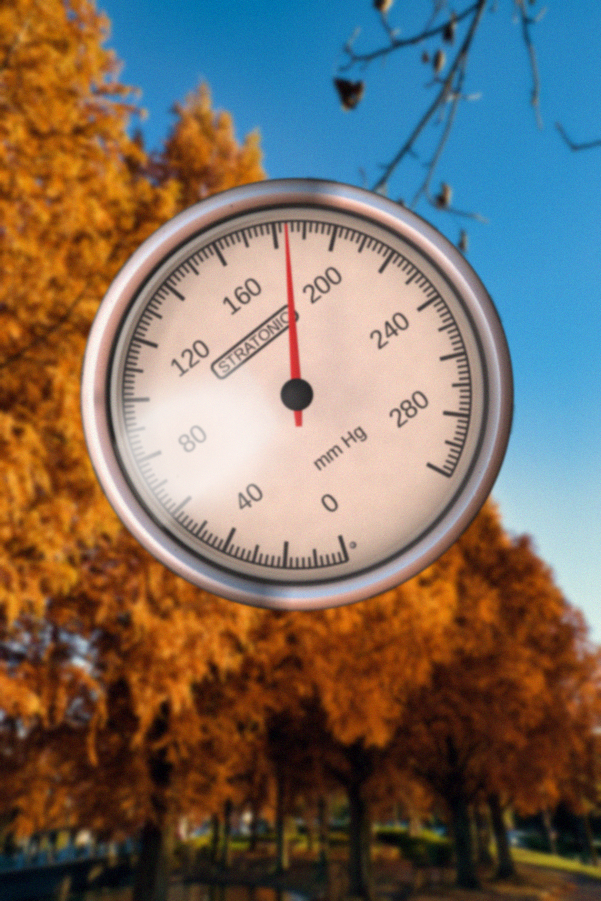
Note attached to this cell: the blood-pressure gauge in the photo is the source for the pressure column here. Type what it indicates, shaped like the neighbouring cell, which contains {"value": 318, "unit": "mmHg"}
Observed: {"value": 184, "unit": "mmHg"}
